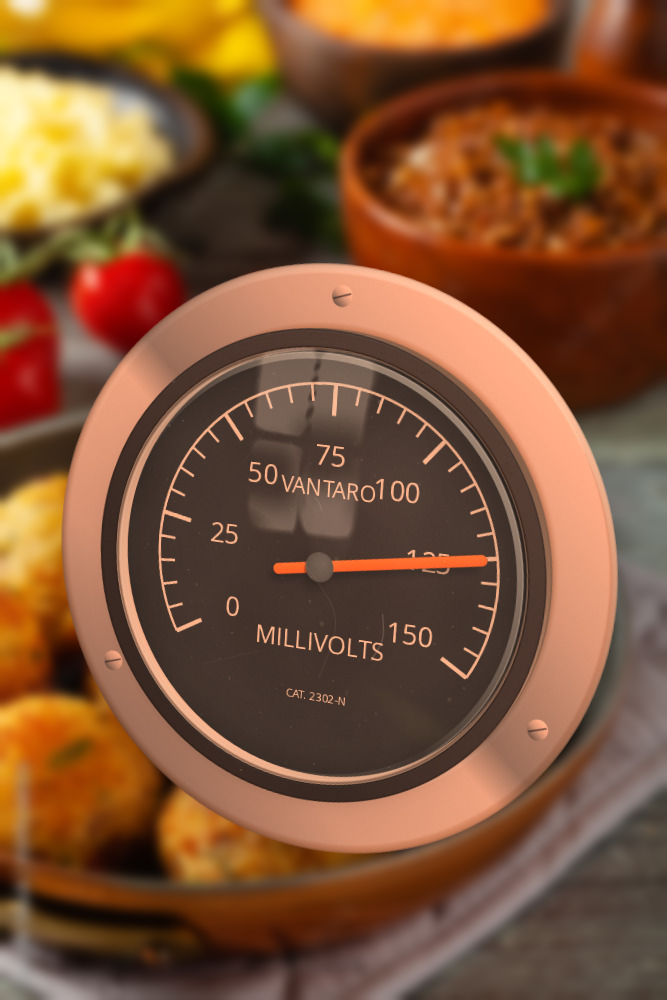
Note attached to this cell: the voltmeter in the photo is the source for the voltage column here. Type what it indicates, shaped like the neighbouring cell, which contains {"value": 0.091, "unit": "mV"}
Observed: {"value": 125, "unit": "mV"}
